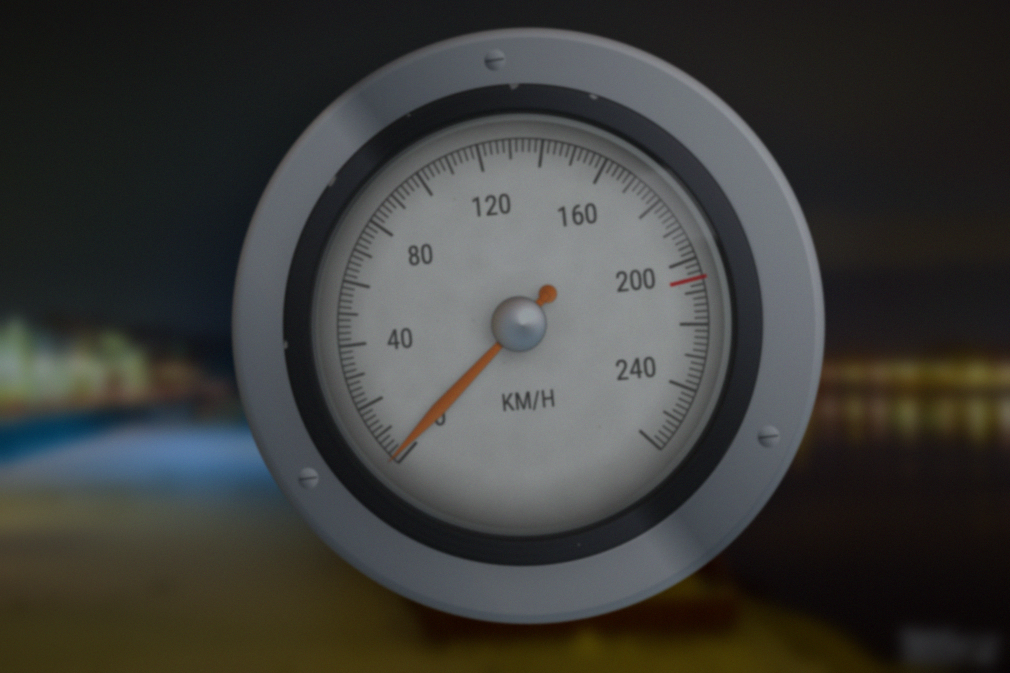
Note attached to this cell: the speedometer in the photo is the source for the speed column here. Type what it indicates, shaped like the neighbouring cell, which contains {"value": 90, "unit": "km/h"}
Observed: {"value": 2, "unit": "km/h"}
